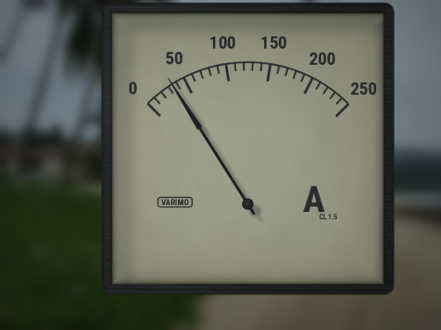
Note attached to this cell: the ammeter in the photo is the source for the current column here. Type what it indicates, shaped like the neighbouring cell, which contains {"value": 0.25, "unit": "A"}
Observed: {"value": 35, "unit": "A"}
